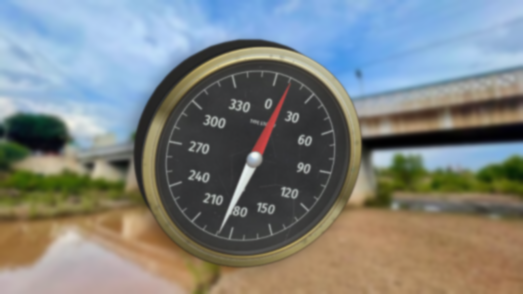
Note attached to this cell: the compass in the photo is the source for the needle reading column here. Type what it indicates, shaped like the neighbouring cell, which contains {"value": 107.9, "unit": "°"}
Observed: {"value": 10, "unit": "°"}
